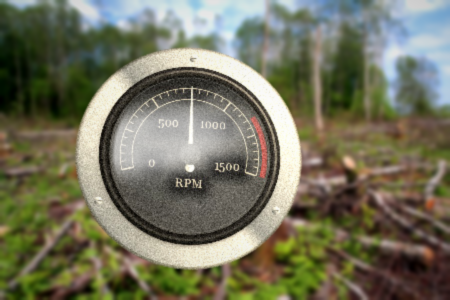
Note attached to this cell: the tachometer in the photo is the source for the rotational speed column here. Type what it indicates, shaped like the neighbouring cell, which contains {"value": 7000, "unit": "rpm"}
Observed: {"value": 750, "unit": "rpm"}
